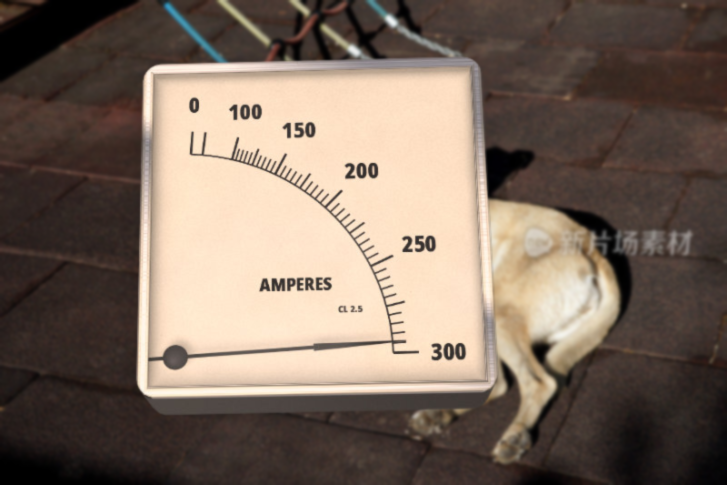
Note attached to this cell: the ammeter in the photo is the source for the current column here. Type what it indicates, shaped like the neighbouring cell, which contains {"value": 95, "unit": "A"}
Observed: {"value": 295, "unit": "A"}
